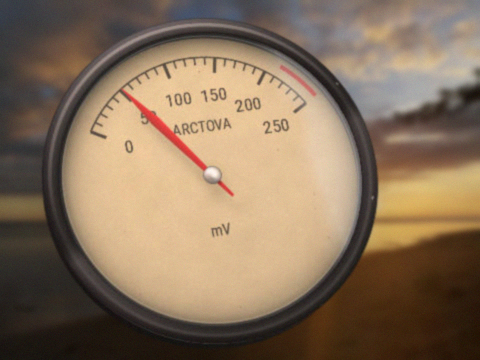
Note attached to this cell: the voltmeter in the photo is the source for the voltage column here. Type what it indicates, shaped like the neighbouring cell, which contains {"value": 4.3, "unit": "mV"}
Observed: {"value": 50, "unit": "mV"}
